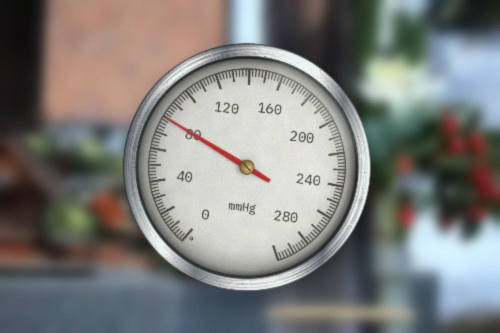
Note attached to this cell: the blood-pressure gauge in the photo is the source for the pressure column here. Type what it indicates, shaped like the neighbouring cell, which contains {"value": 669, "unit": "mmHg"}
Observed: {"value": 80, "unit": "mmHg"}
